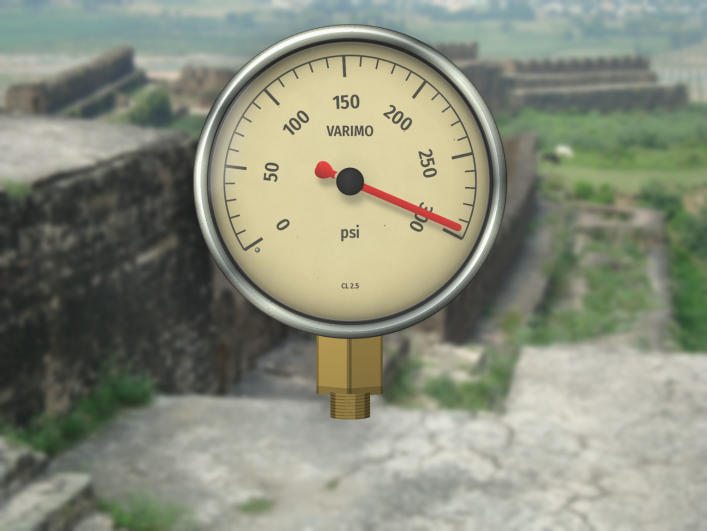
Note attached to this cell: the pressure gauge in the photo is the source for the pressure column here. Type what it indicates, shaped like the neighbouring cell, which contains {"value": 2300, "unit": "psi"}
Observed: {"value": 295, "unit": "psi"}
